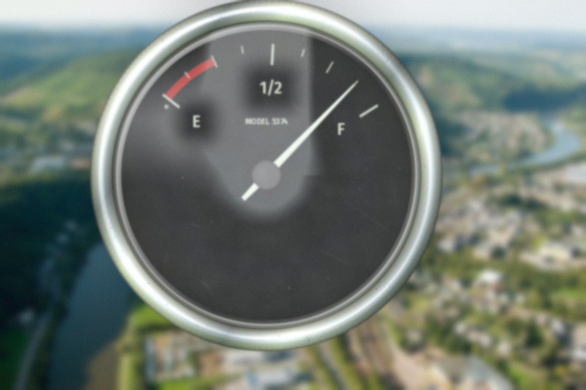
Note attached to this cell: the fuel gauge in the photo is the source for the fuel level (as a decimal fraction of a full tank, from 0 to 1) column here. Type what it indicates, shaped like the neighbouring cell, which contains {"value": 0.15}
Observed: {"value": 0.875}
